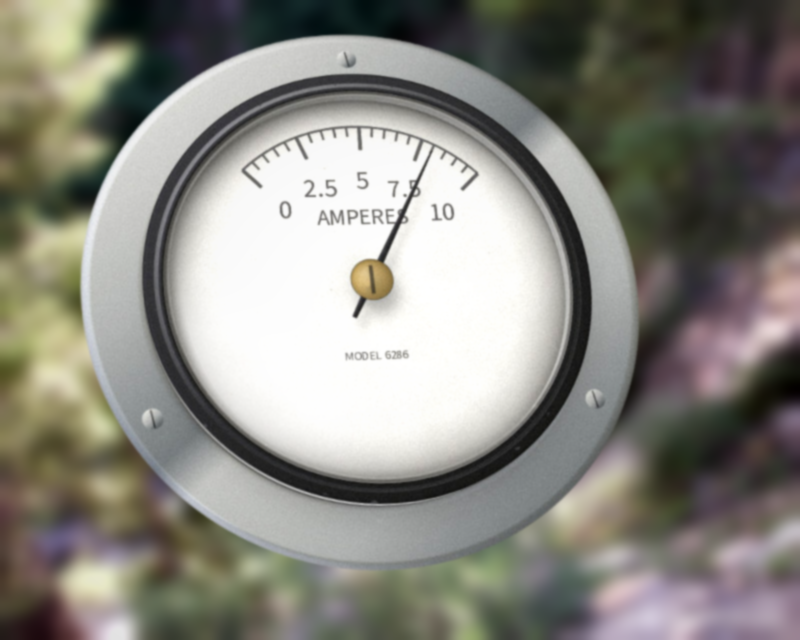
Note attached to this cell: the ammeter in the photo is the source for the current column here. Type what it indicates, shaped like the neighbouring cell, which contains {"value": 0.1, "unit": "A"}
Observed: {"value": 8, "unit": "A"}
